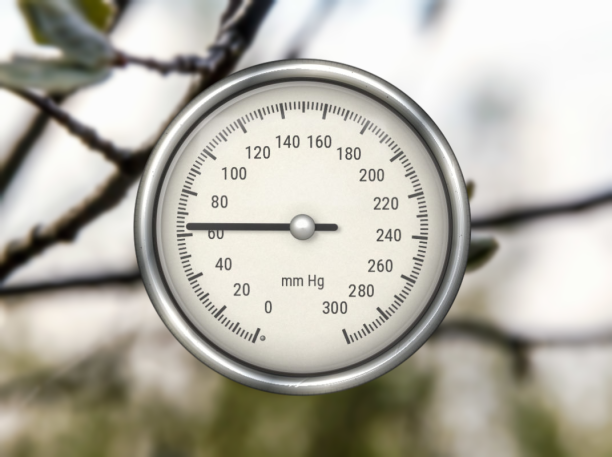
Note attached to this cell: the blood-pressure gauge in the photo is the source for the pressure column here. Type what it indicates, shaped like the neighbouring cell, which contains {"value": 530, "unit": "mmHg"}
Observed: {"value": 64, "unit": "mmHg"}
